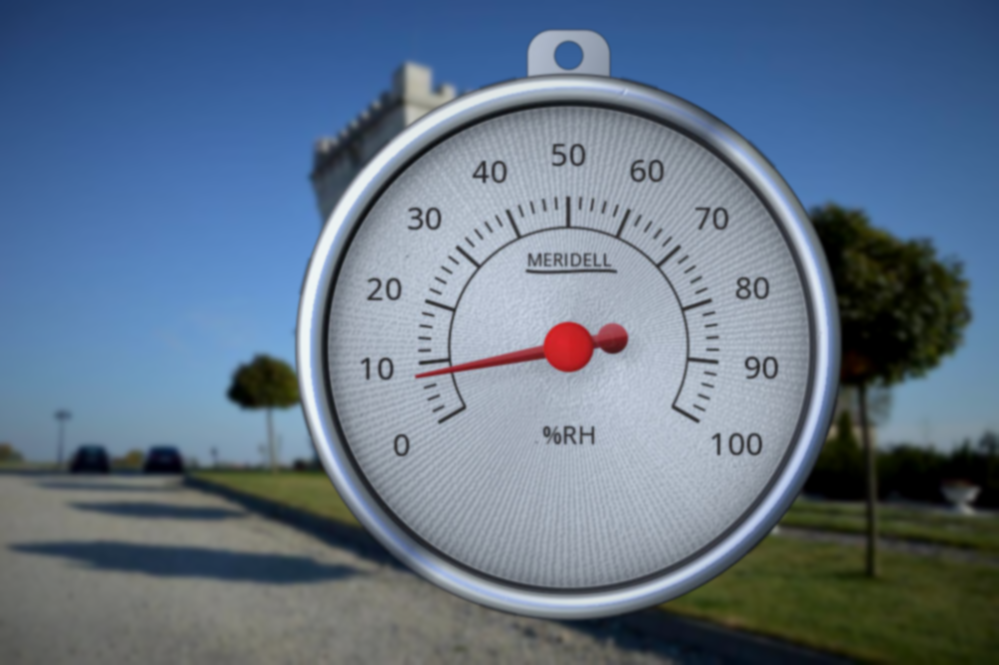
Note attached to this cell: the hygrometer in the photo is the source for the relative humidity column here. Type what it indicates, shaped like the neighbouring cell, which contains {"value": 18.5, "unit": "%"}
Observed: {"value": 8, "unit": "%"}
